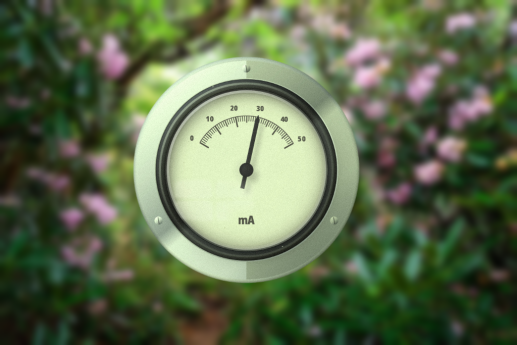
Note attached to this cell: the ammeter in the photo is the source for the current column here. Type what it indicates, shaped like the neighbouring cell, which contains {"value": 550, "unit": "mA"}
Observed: {"value": 30, "unit": "mA"}
